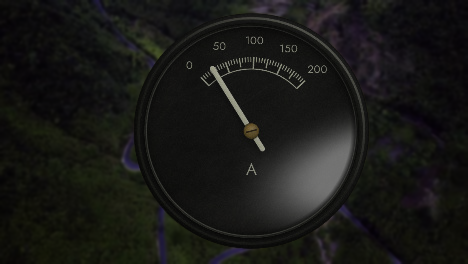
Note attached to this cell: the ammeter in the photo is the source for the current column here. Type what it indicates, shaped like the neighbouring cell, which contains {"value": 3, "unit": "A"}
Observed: {"value": 25, "unit": "A"}
